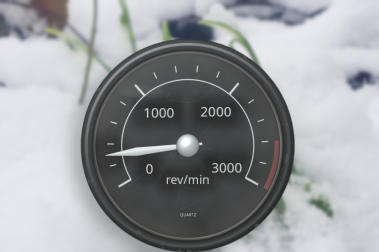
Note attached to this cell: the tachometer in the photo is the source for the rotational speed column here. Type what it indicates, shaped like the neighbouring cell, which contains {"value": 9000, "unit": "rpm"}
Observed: {"value": 300, "unit": "rpm"}
